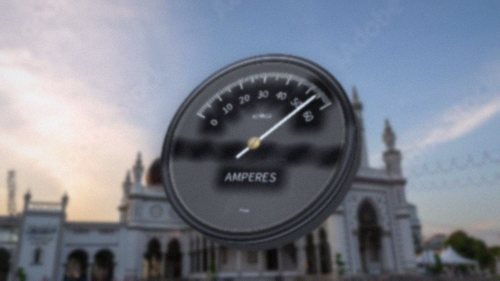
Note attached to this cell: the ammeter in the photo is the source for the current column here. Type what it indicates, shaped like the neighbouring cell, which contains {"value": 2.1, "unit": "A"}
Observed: {"value": 55, "unit": "A"}
